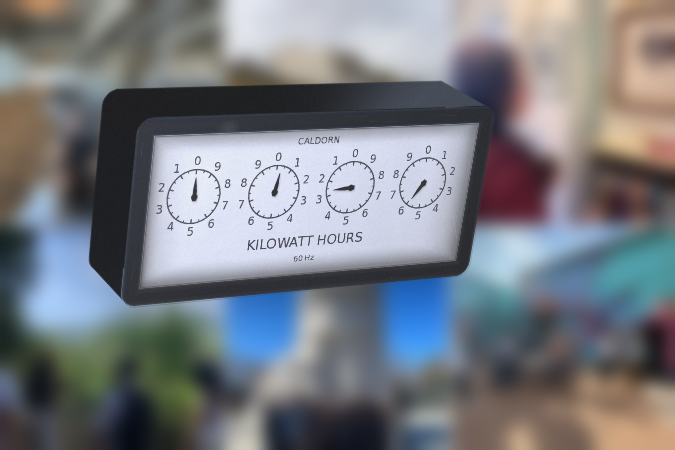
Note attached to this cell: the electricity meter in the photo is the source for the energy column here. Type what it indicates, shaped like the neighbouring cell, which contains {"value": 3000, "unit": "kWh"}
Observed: {"value": 26, "unit": "kWh"}
